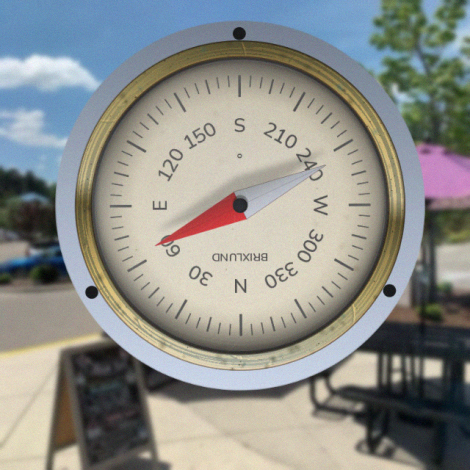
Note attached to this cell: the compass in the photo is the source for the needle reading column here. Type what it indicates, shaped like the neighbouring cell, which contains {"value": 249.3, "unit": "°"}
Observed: {"value": 65, "unit": "°"}
